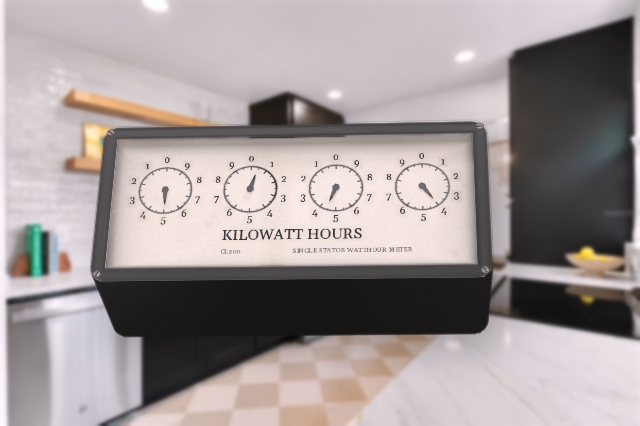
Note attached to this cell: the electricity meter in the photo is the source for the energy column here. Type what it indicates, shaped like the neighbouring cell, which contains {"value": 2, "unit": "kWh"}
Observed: {"value": 5044, "unit": "kWh"}
